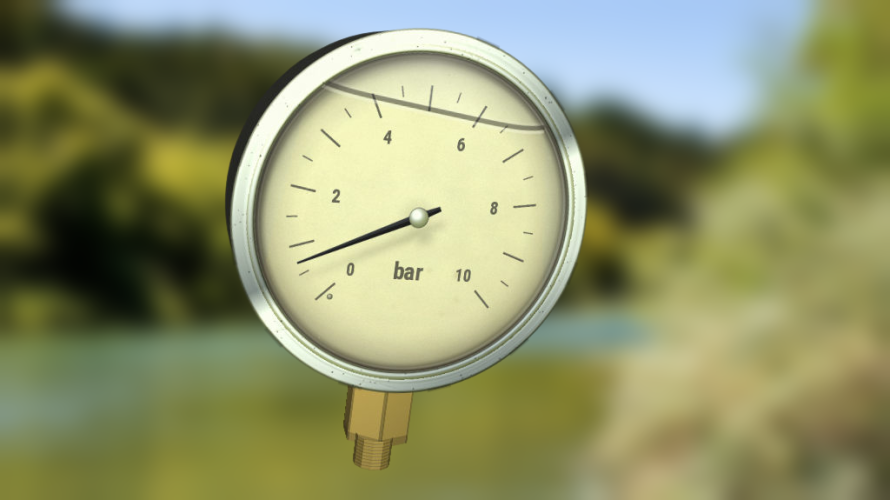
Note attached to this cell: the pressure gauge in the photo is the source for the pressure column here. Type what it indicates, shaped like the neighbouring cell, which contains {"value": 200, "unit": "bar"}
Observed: {"value": 0.75, "unit": "bar"}
